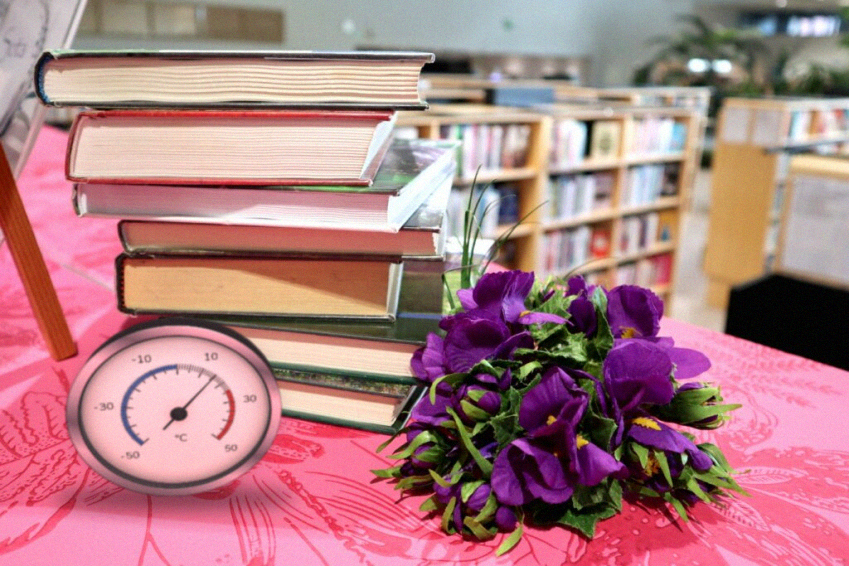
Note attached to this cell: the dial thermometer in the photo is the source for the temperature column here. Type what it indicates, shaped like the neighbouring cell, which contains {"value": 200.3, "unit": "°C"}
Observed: {"value": 15, "unit": "°C"}
